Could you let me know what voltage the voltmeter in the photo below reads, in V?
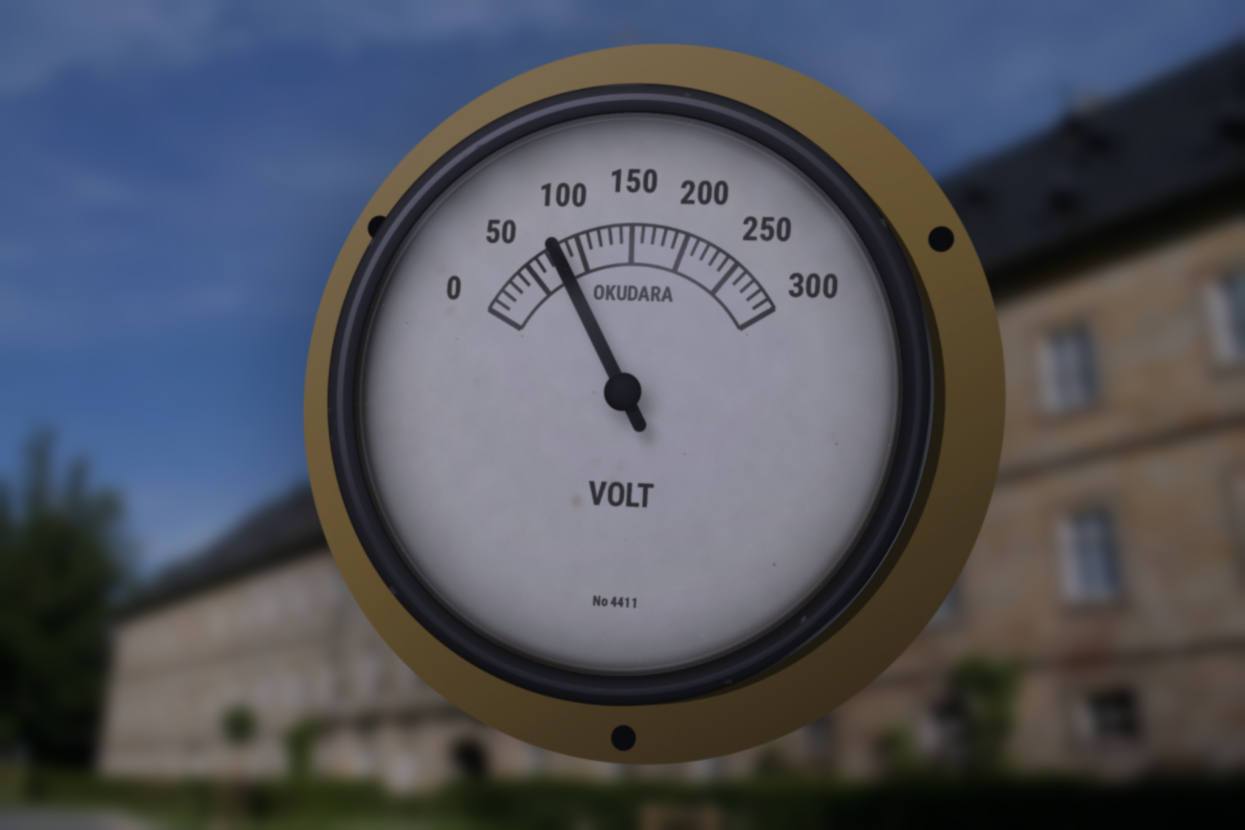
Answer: 80 V
